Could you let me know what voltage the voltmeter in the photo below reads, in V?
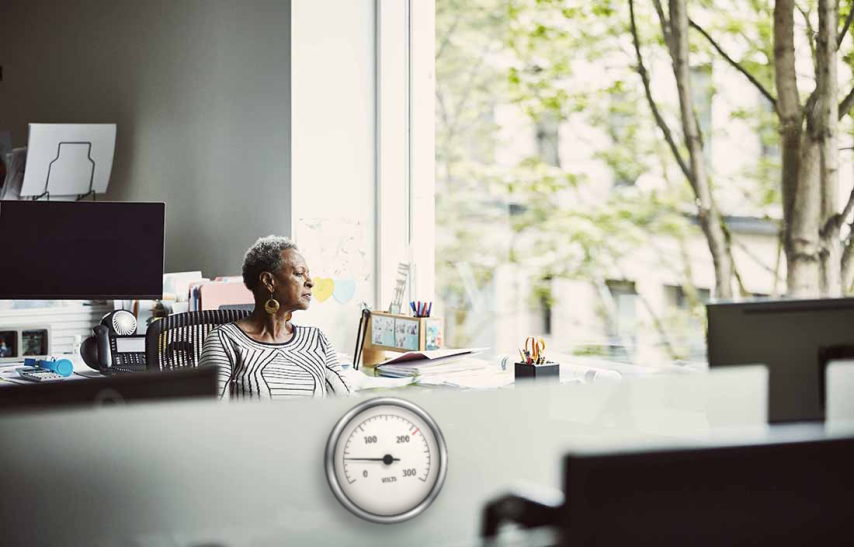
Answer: 40 V
